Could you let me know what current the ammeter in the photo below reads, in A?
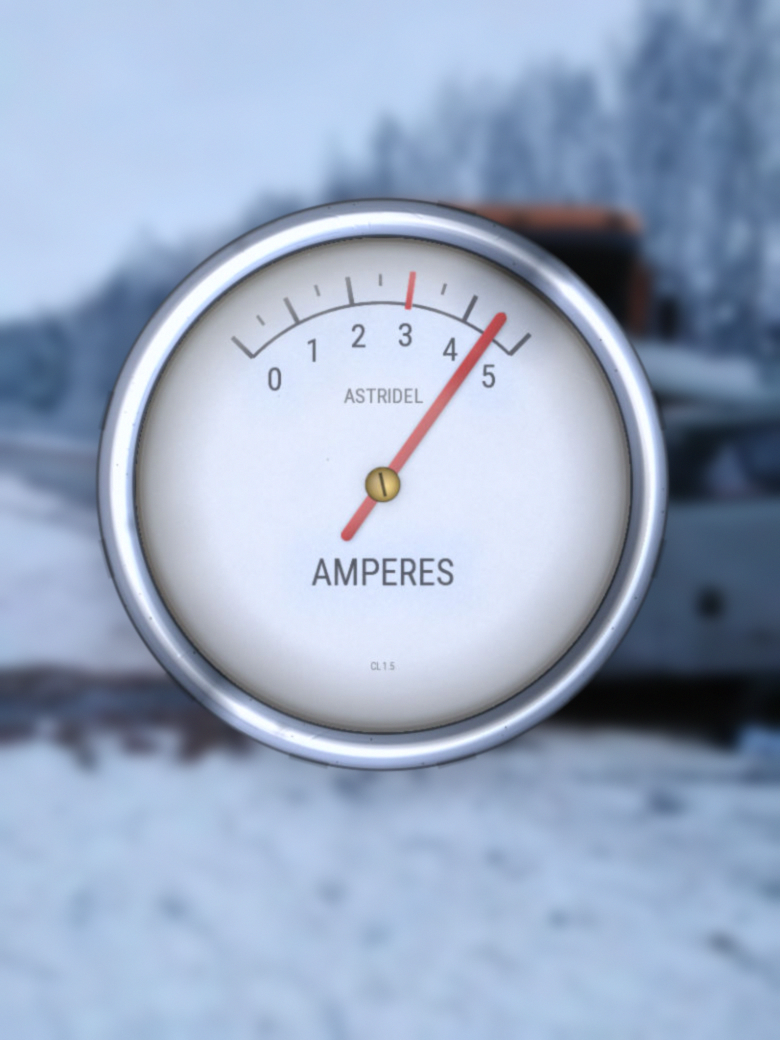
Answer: 4.5 A
